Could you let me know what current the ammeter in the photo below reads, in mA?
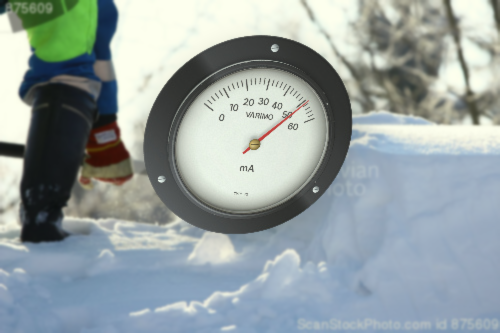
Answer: 50 mA
